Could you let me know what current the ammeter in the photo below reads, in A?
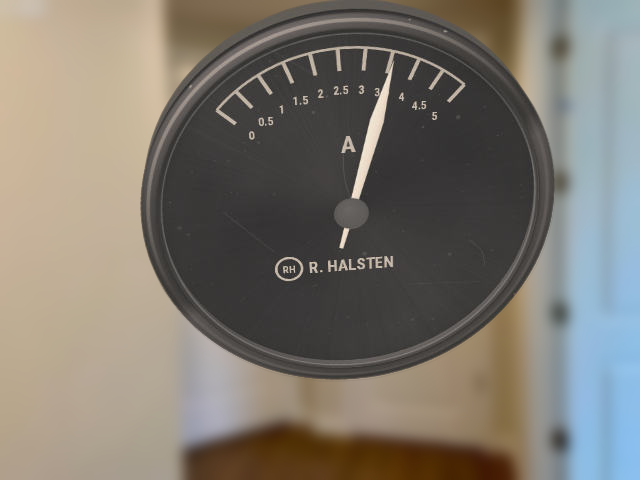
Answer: 3.5 A
